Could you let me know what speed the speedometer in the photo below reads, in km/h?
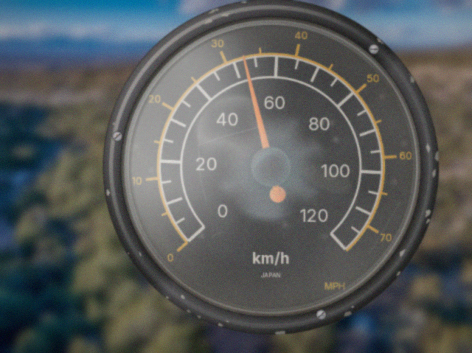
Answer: 52.5 km/h
